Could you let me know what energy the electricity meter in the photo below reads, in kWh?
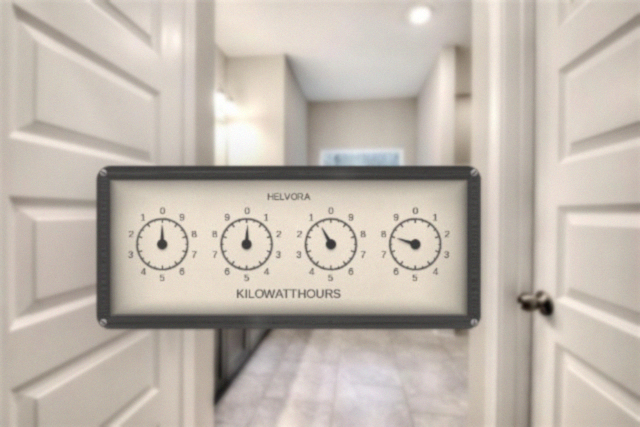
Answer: 8 kWh
